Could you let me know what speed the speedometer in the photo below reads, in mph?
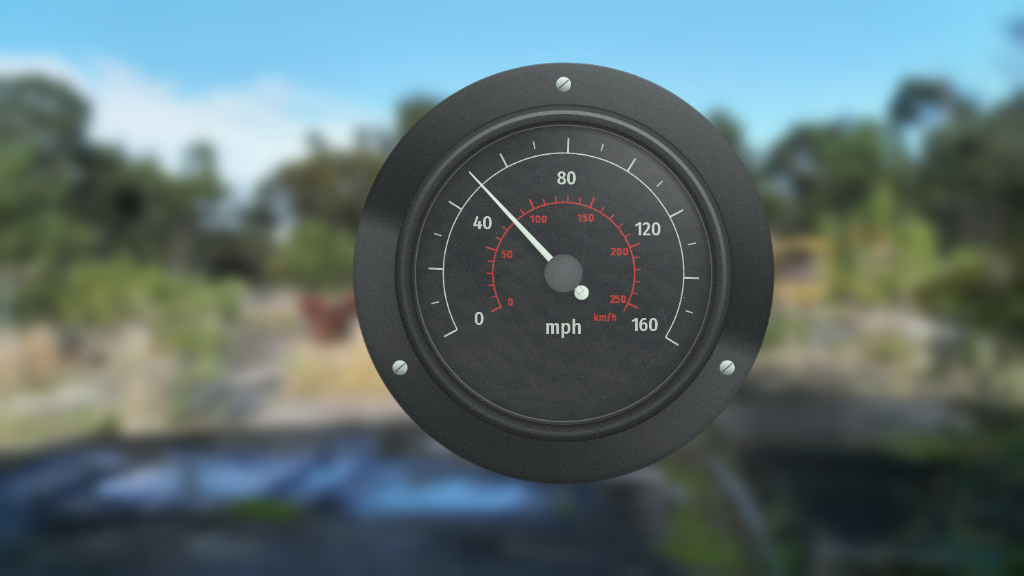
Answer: 50 mph
